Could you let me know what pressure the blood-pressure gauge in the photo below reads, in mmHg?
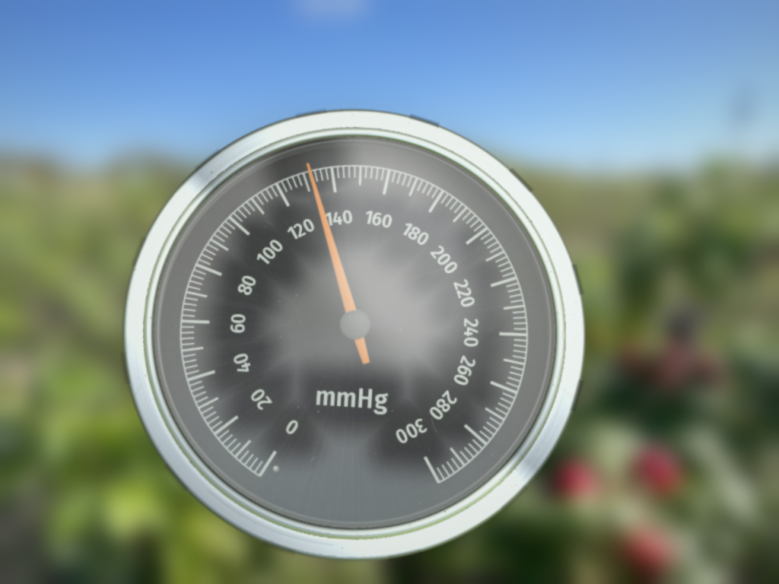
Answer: 132 mmHg
